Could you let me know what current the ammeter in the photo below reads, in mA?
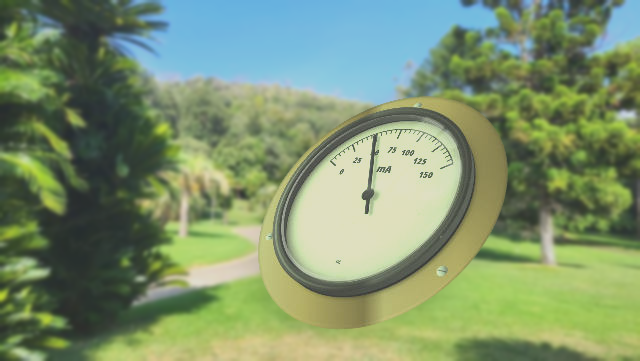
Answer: 50 mA
